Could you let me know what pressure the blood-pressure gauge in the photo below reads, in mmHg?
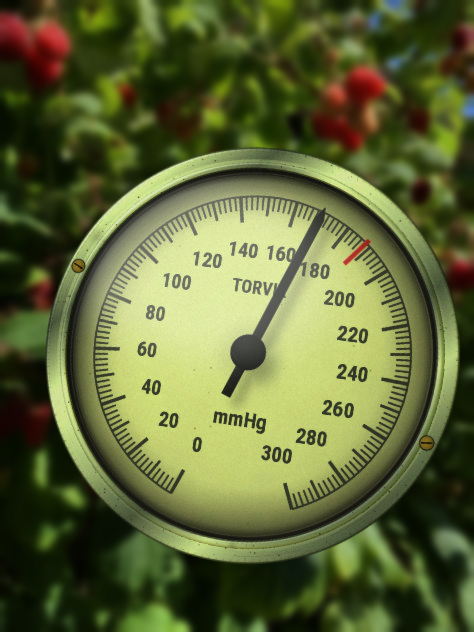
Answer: 170 mmHg
